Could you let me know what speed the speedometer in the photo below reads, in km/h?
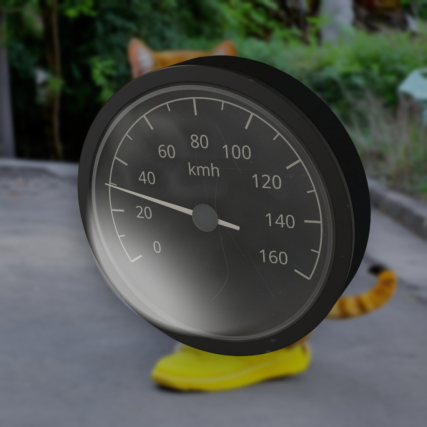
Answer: 30 km/h
